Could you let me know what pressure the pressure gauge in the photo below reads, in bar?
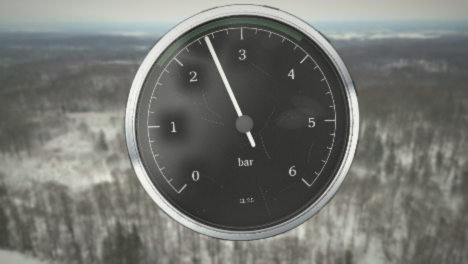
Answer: 2.5 bar
